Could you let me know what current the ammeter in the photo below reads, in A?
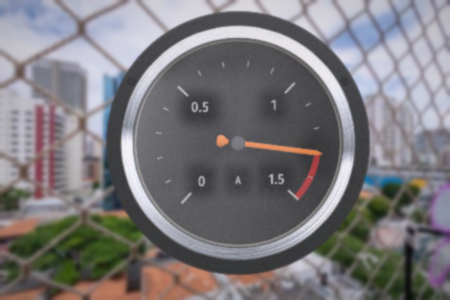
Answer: 1.3 A
